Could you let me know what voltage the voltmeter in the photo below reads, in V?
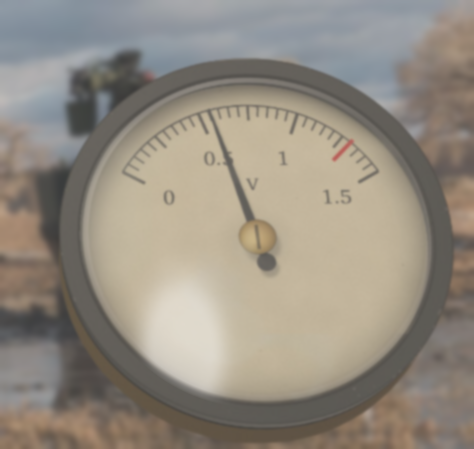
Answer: 0.55 V
